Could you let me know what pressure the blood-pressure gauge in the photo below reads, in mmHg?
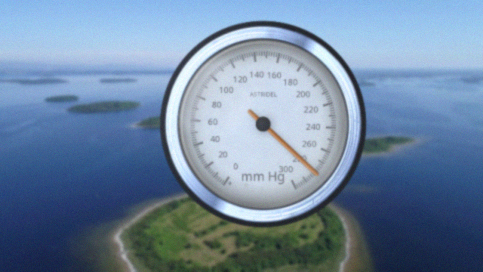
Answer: 280 mmHg
